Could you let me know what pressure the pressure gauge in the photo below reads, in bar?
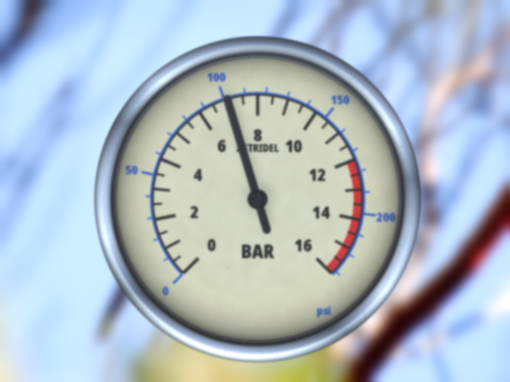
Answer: 7 bar
